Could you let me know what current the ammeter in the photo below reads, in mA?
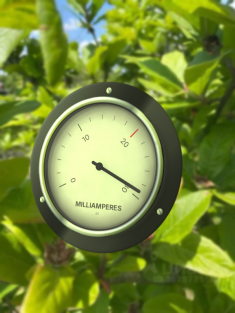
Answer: 29 mA
